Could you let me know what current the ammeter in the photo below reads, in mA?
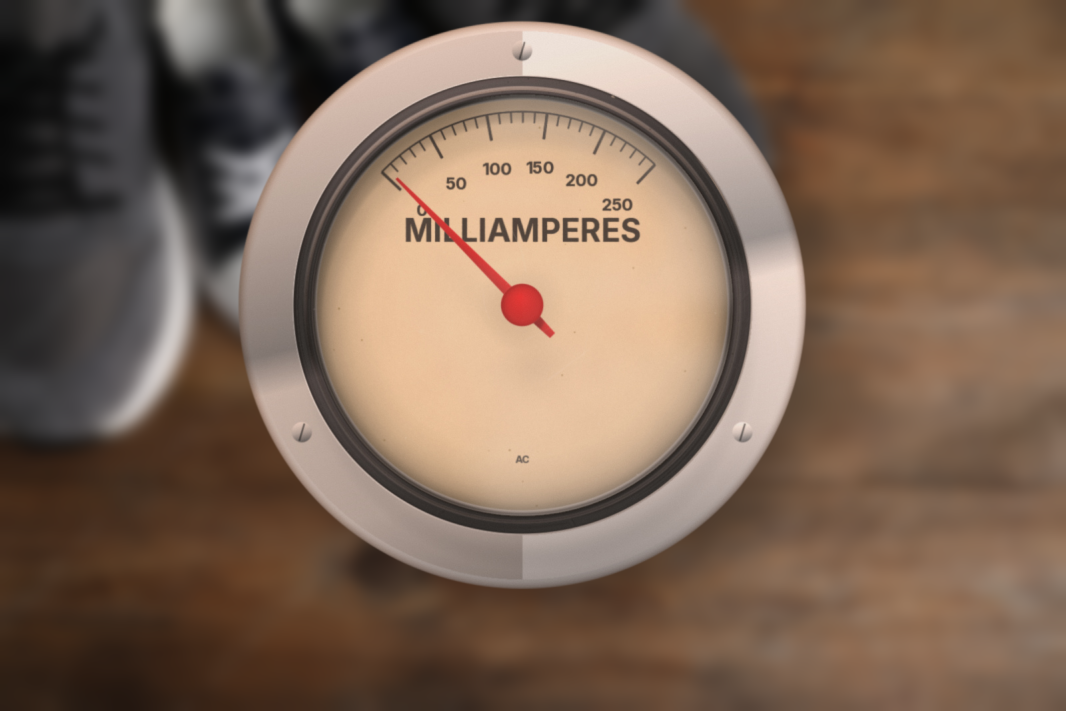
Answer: 5 mA
